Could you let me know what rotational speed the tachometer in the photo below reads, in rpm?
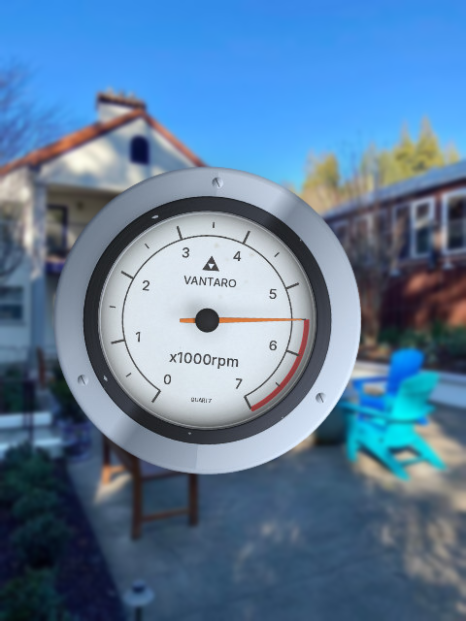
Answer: 5500 rpm
